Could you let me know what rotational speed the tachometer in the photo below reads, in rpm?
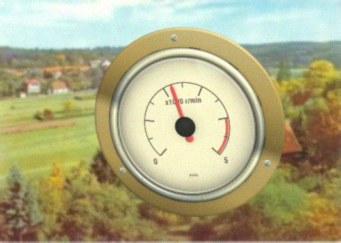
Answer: 2250 rpm
